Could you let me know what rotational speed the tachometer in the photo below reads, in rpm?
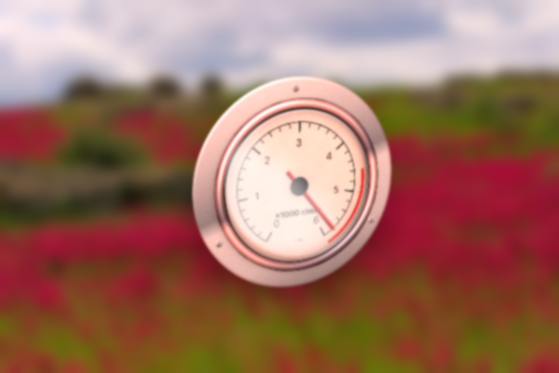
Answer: 5800 rpm
